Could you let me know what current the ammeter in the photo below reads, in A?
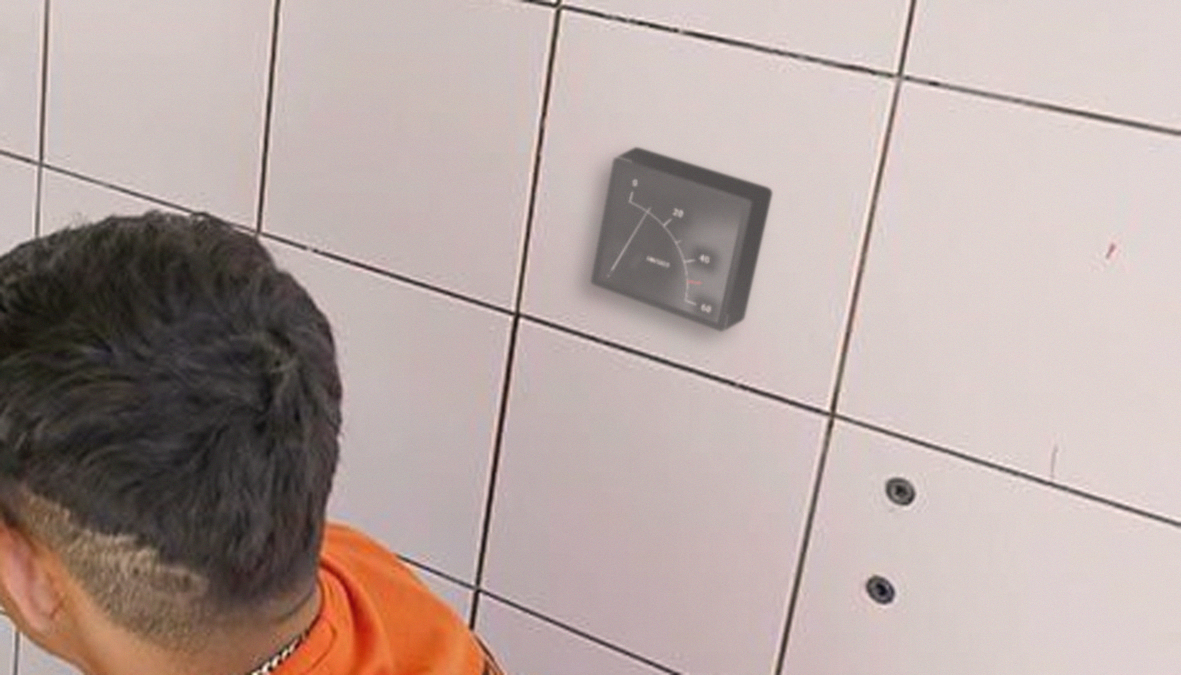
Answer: 10 A
